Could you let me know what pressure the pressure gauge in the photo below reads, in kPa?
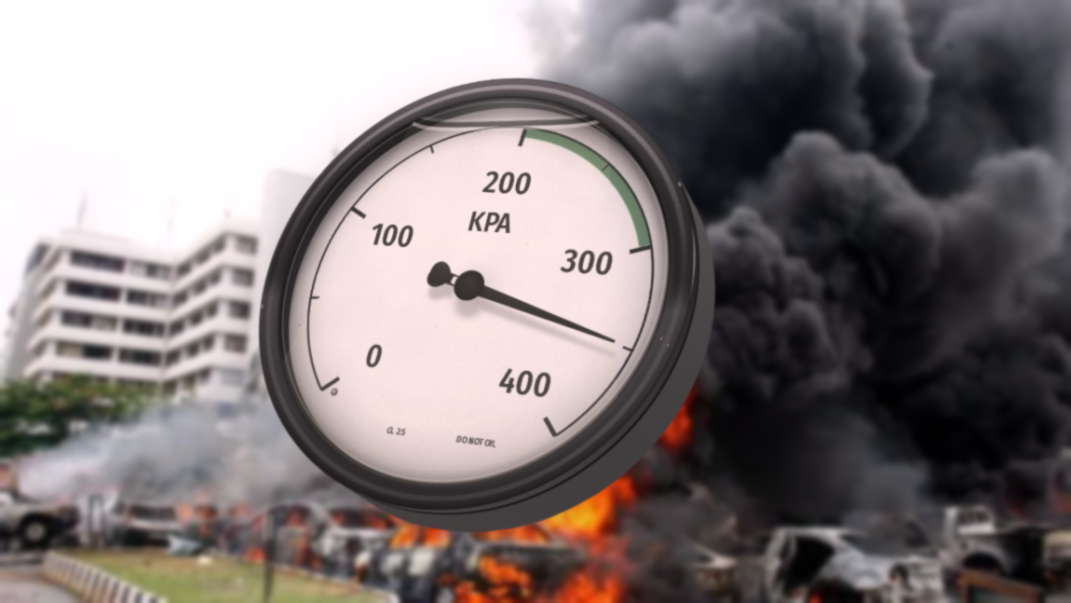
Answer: 350 kPa
